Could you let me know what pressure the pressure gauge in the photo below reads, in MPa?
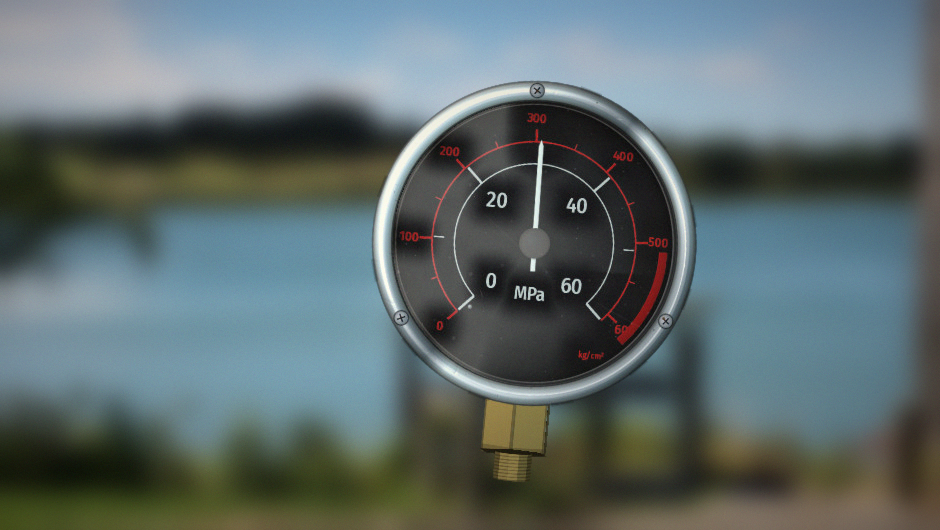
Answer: 30 MPa
